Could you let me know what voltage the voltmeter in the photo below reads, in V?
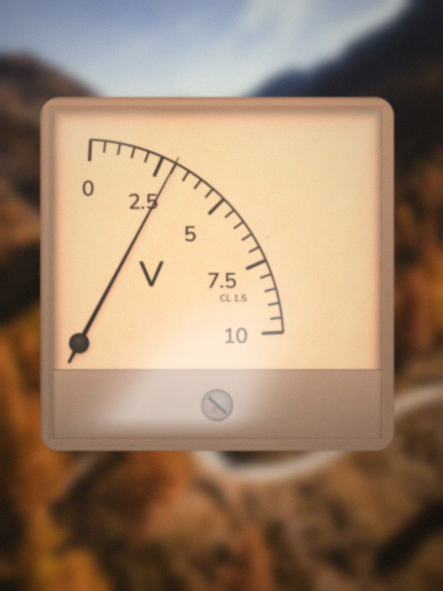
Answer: 3 V
